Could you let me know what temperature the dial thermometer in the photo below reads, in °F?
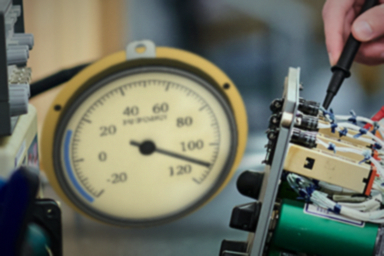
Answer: 110 °F
